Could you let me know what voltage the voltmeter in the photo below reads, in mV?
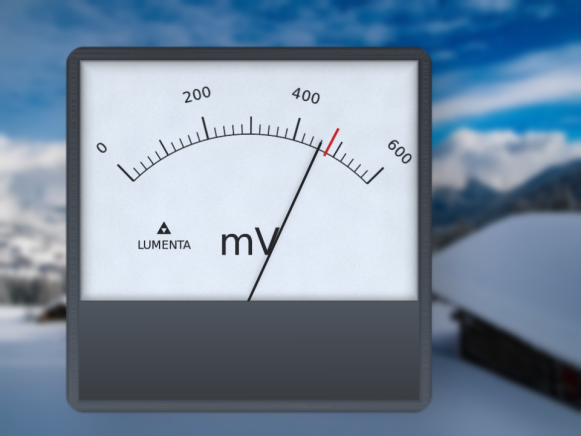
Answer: 460 mV
